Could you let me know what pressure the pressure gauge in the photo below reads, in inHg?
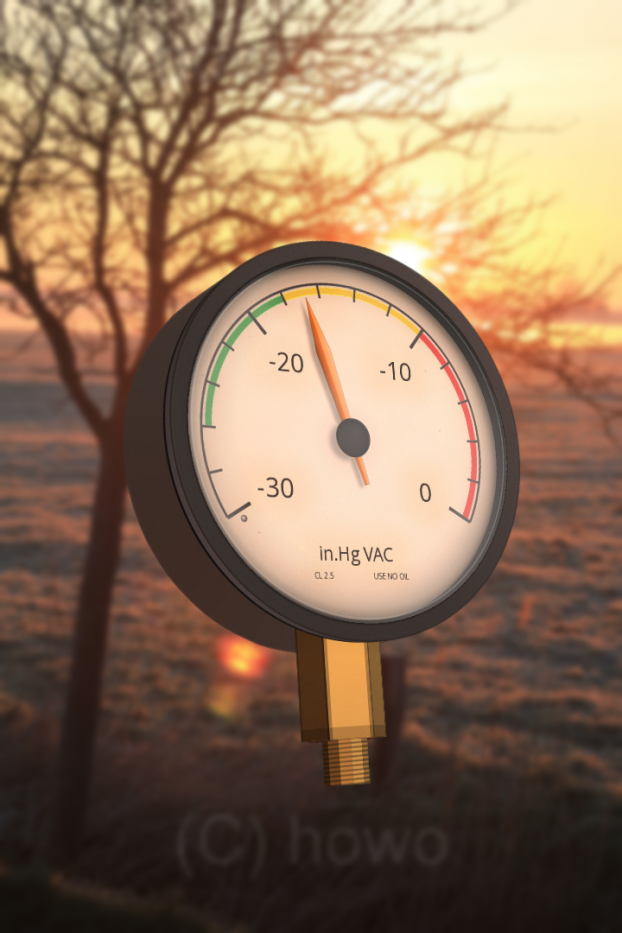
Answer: -17 inHg
